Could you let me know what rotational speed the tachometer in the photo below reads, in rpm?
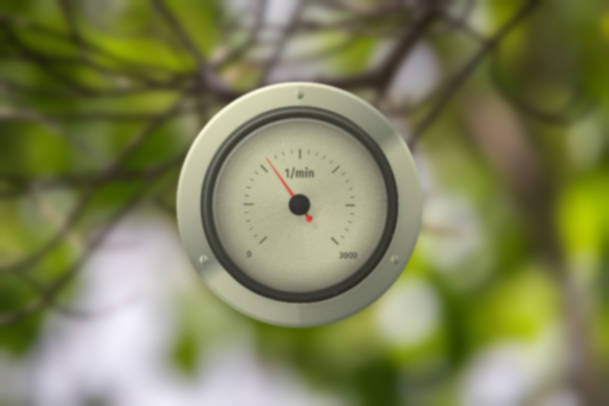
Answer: 1100 rpm
